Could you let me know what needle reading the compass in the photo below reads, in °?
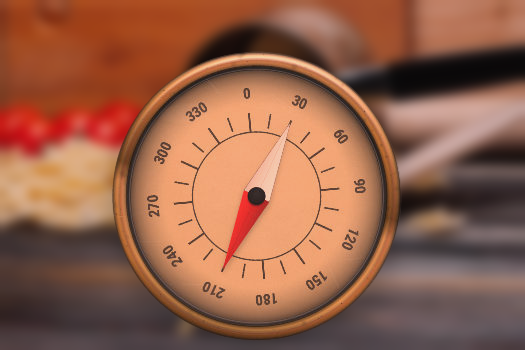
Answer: 210 °
